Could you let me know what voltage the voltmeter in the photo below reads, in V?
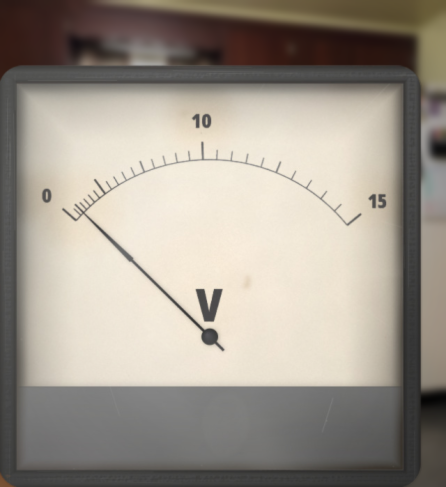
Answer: 2.5 V
